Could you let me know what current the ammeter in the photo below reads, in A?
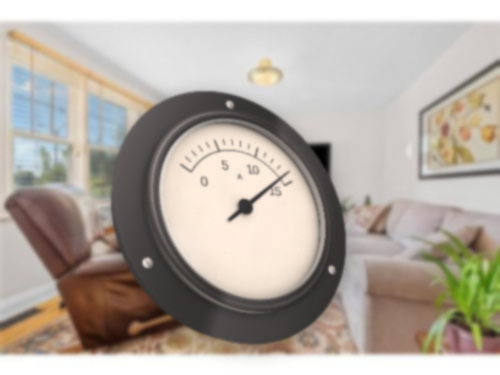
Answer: 14 A
